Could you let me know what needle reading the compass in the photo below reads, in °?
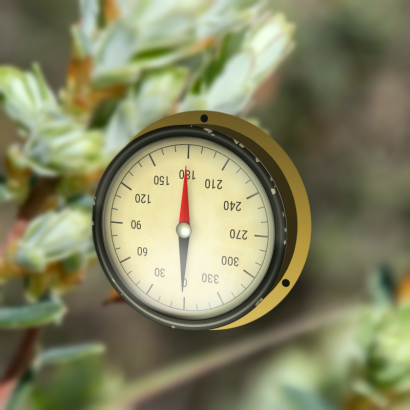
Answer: 180 °
